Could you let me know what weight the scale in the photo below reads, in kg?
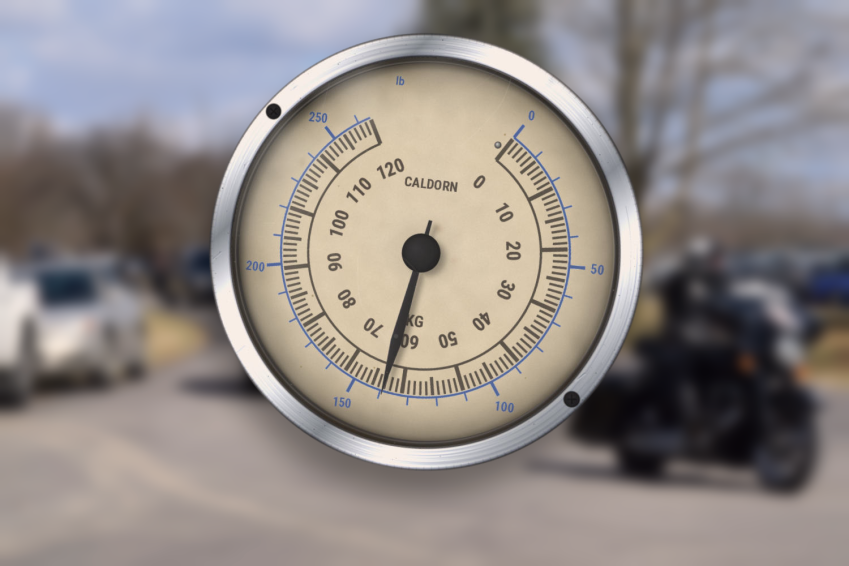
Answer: 63 kg
